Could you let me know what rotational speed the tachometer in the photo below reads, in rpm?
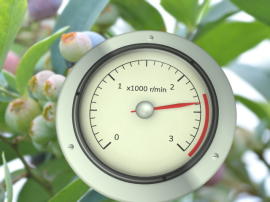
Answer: 2400 rpm
